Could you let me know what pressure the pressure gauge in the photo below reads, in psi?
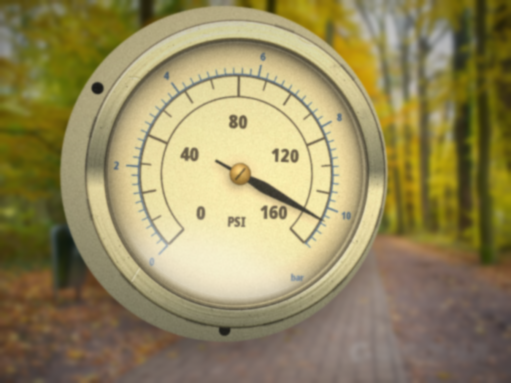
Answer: 150 psi
